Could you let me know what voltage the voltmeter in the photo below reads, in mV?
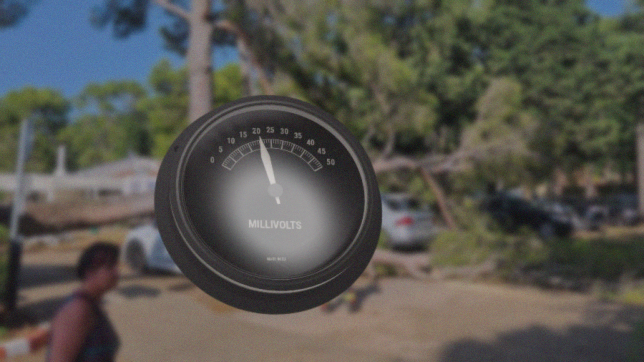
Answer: 20 mV
